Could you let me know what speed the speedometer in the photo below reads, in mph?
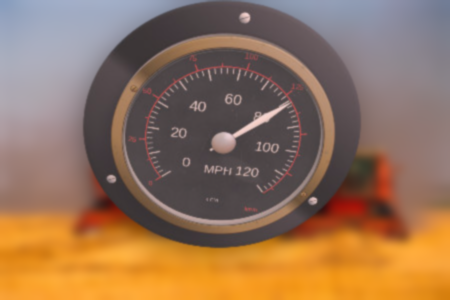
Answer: 80 mph
